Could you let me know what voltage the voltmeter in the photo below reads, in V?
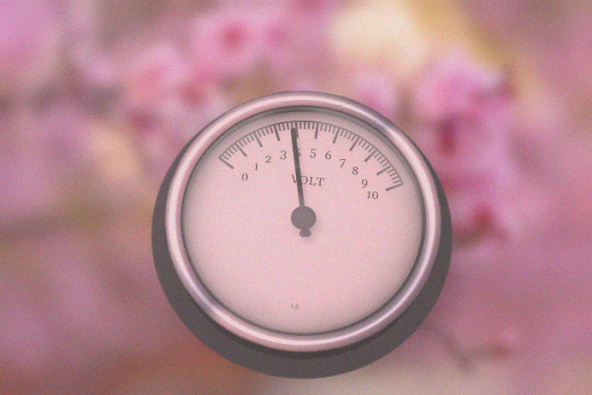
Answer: 3.8 V
